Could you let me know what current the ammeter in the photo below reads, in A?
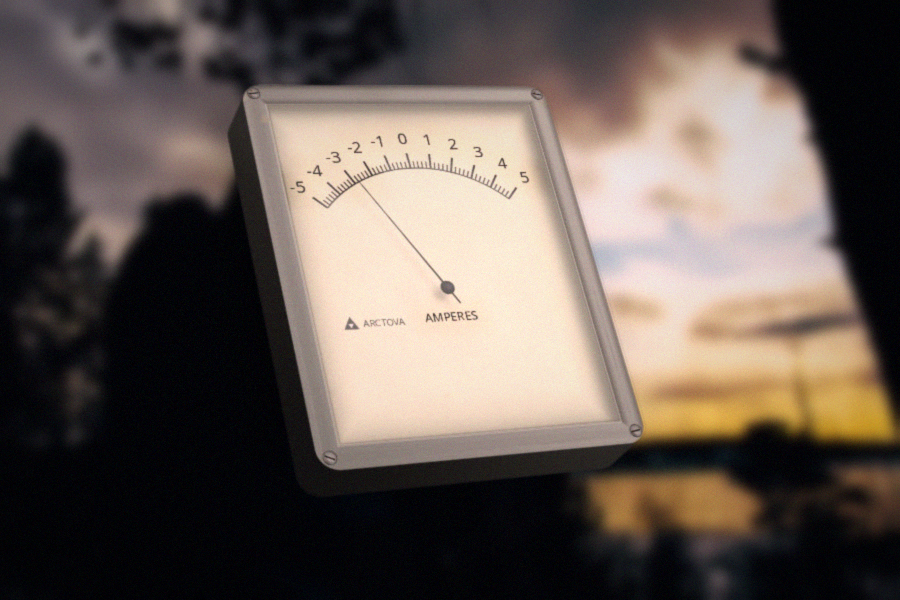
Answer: -3 A
